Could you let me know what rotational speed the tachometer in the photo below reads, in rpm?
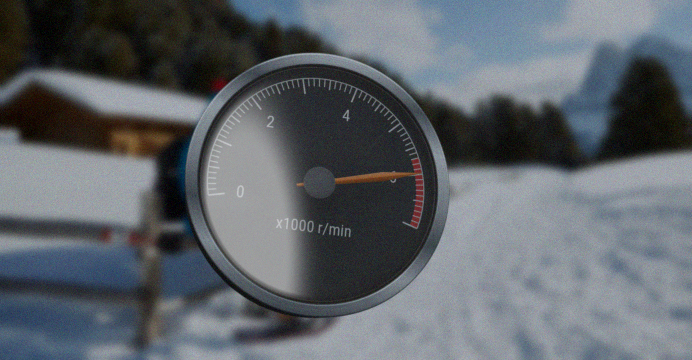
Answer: 6000 rpm
